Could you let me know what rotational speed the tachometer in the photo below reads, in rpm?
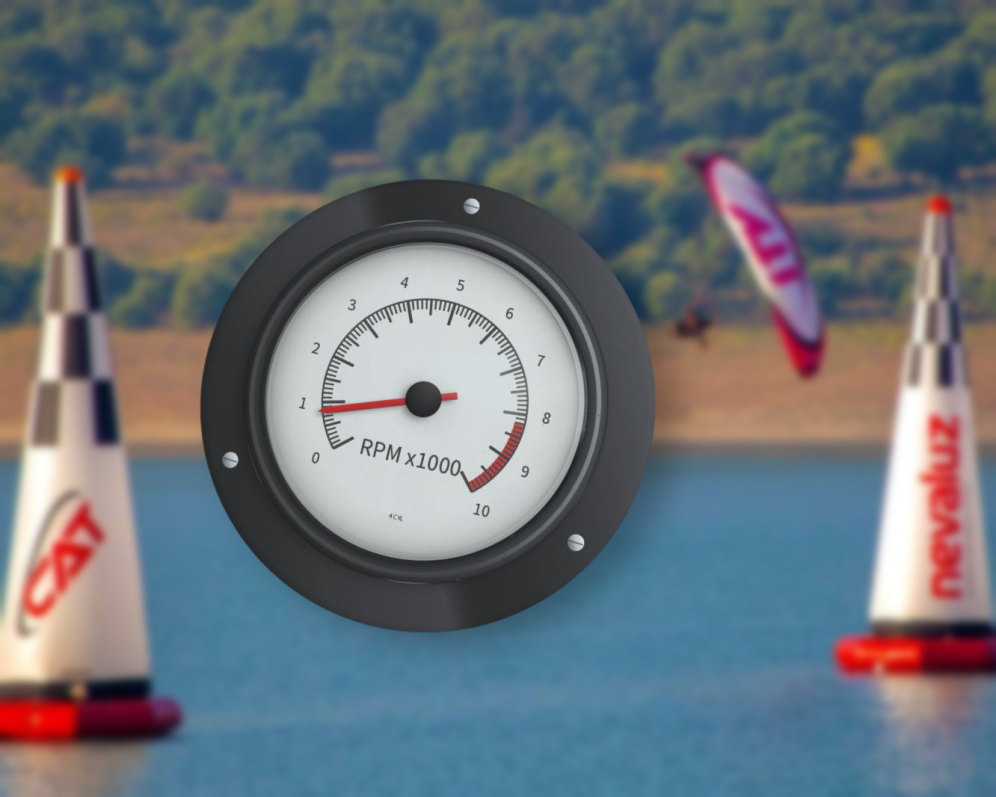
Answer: 800 rpm
